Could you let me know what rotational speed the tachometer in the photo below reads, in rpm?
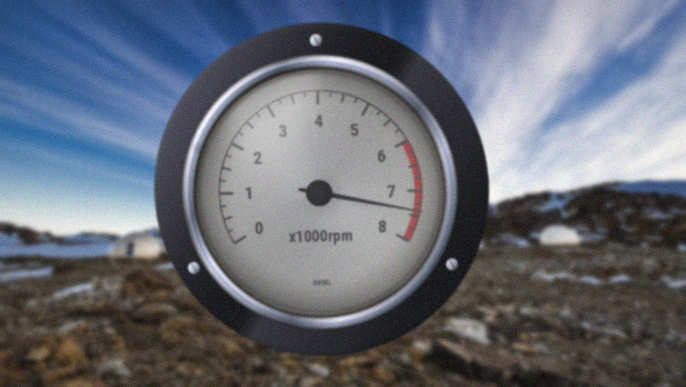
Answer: 7375 rpm
